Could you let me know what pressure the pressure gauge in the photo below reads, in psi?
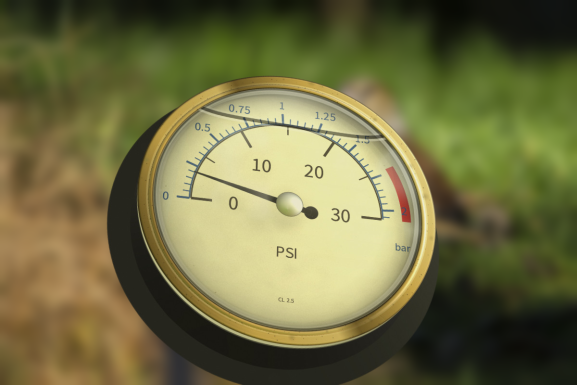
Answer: 2.5 psi
